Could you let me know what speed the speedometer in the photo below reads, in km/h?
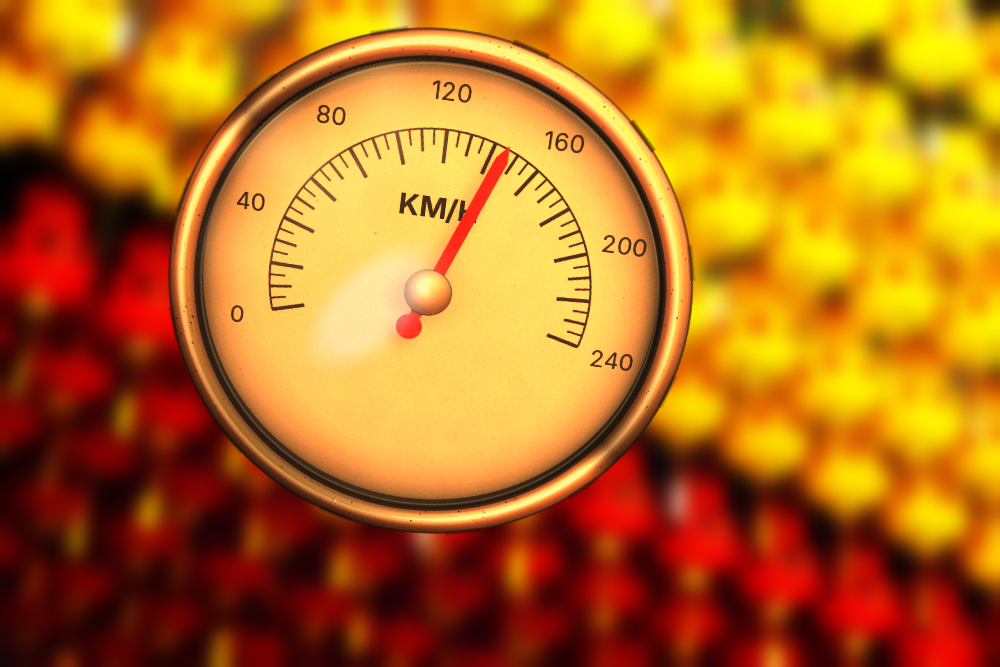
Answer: 145 km/h
